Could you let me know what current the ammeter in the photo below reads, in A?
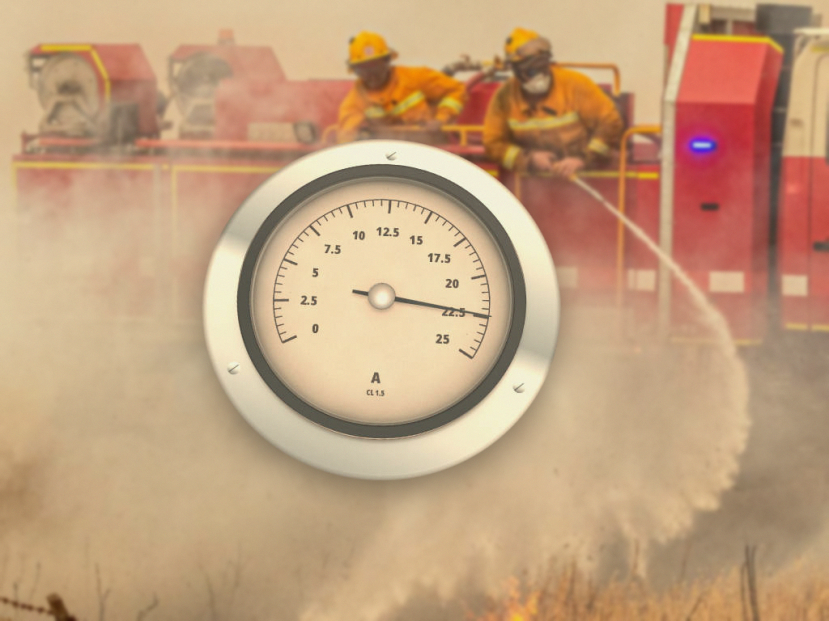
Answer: 22.5 A
